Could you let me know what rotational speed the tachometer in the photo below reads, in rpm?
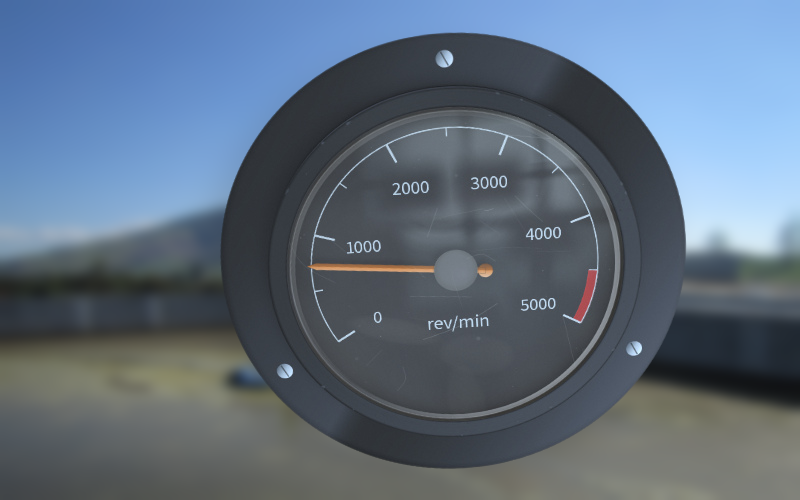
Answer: 750 rpm
